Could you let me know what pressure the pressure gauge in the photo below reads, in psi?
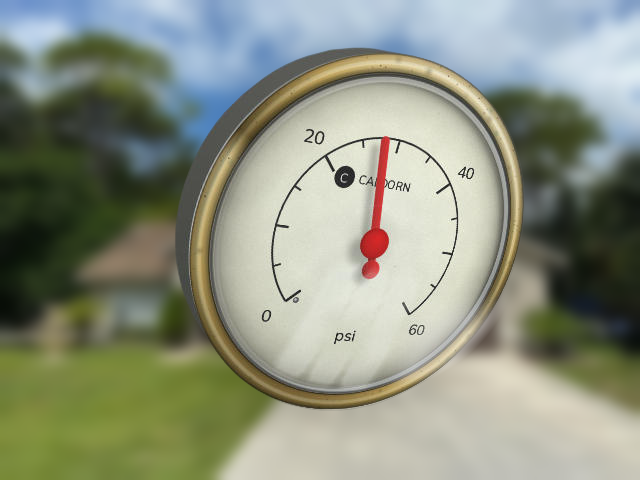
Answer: 27.5 psi
